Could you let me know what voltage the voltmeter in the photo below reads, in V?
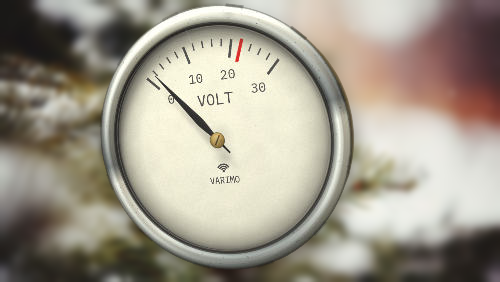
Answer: 2 V
